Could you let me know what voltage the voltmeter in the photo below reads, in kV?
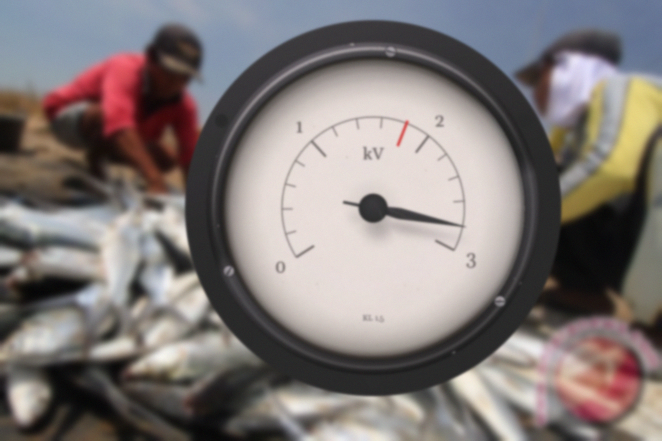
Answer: 2.8 kV
